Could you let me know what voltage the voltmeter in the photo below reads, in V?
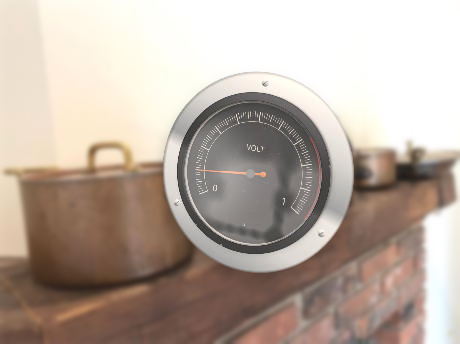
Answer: 0.1 V
